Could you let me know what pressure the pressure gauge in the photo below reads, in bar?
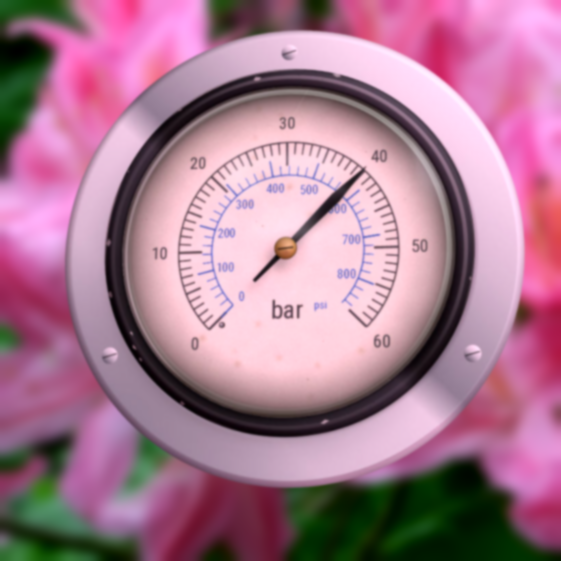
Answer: 40 bar
